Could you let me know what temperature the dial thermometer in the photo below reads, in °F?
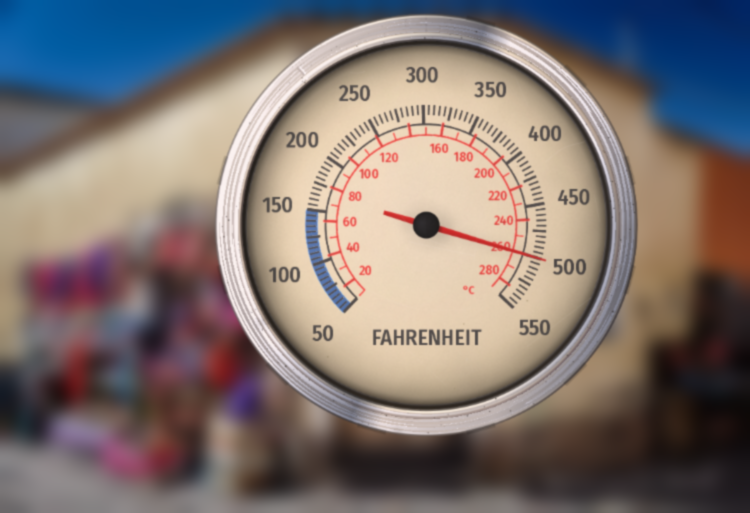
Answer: 500 °F
